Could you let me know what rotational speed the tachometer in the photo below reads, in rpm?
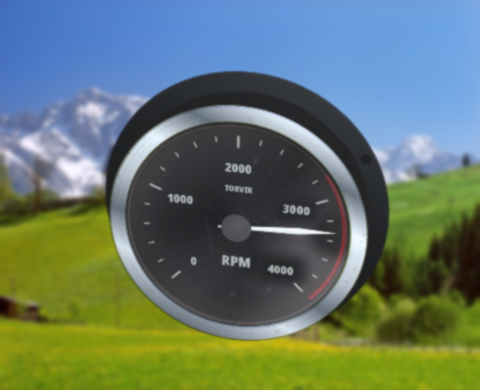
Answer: 3300 rpm
